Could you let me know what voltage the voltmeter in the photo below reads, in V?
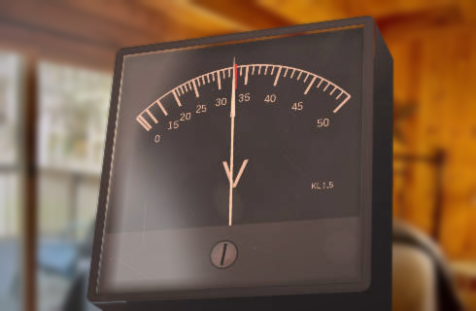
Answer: 33 V
